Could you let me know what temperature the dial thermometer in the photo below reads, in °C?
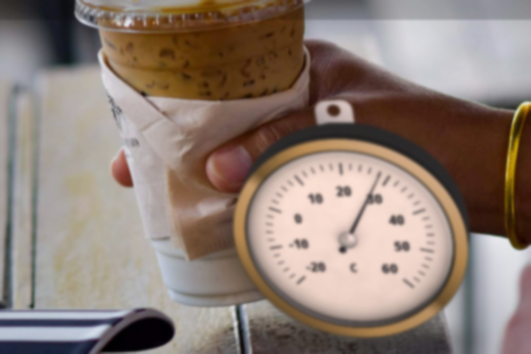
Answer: 28 °C
